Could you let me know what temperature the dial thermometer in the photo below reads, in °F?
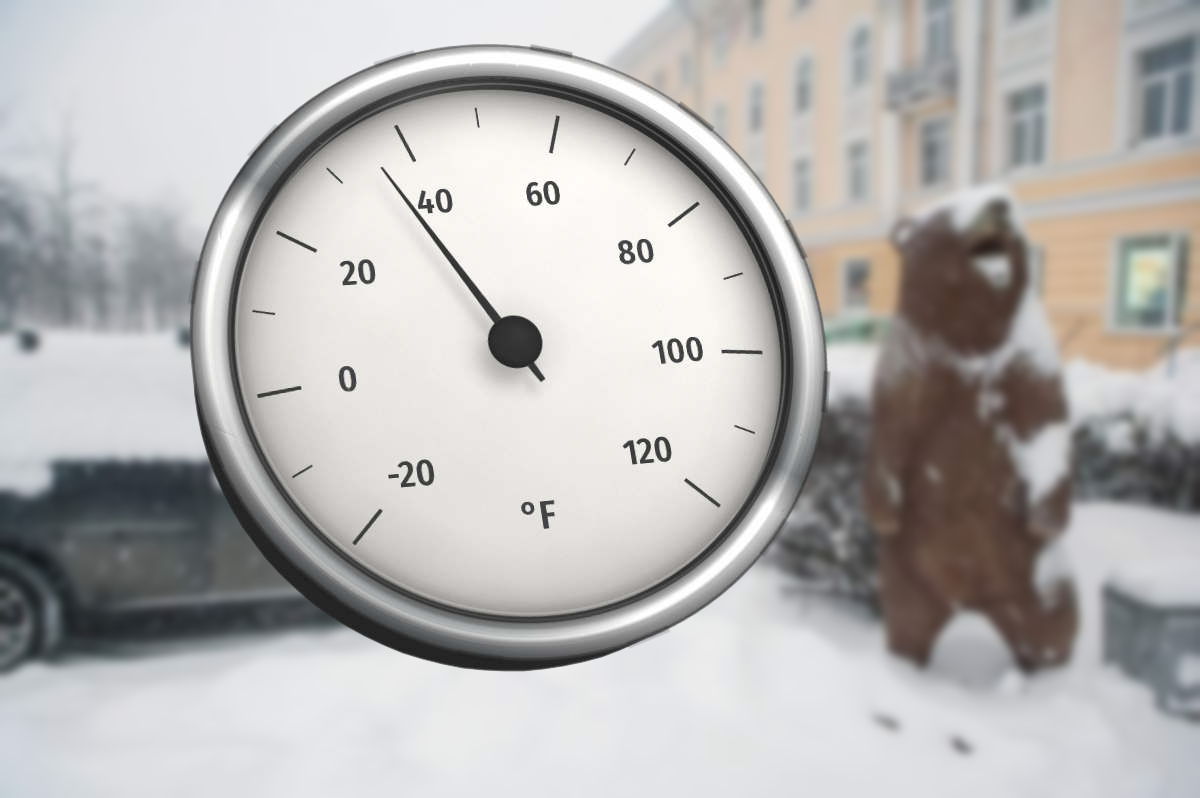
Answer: 35 °F
